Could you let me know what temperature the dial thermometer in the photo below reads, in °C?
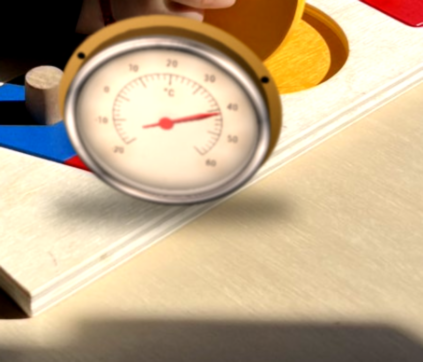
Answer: 40 °C
